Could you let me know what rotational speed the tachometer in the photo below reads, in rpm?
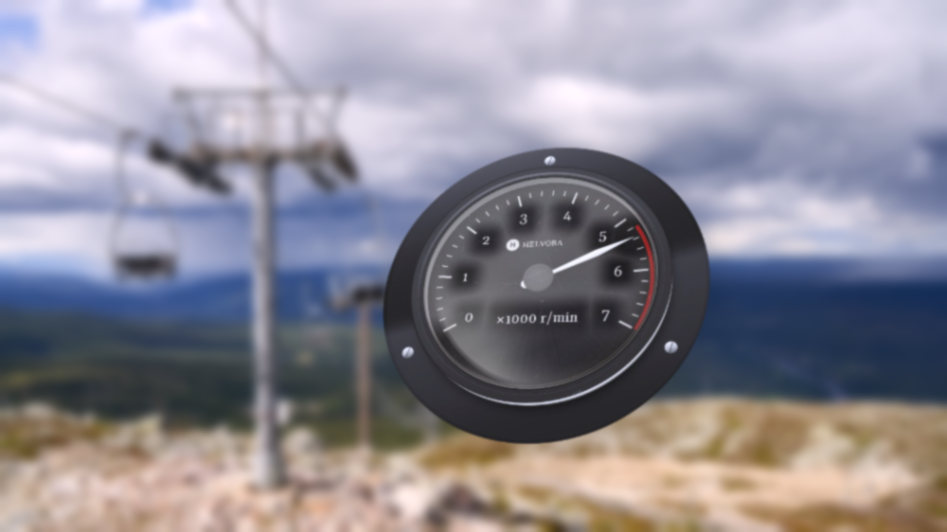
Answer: 5400 rpm
